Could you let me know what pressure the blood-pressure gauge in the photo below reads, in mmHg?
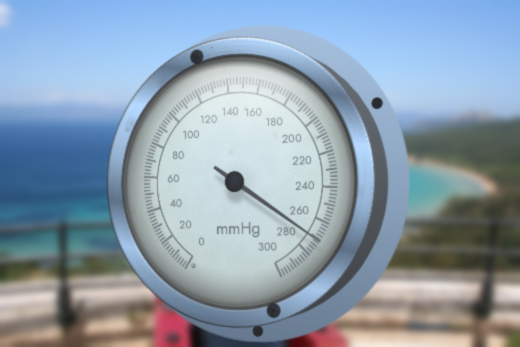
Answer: 270 mmHg
